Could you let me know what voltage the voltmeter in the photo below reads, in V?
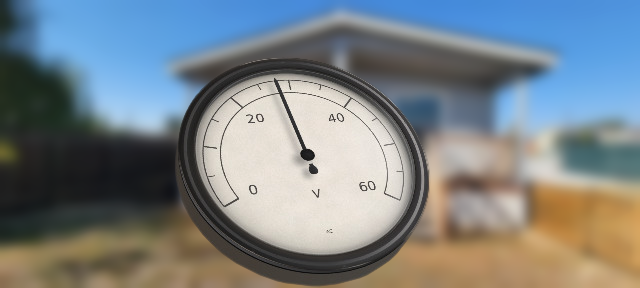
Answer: 27.5 V
